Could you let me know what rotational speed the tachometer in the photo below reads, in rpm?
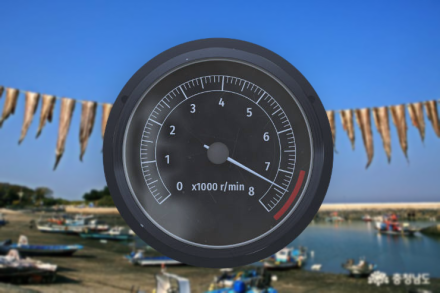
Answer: 7400 rpm
